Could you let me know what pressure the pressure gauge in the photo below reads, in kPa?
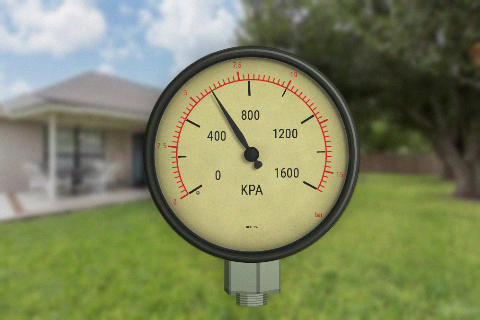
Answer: 600 kPa
